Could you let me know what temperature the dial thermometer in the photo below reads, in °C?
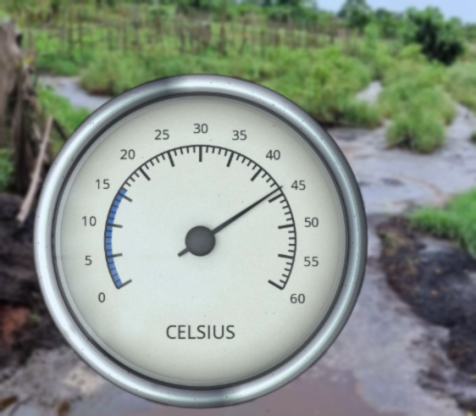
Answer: 44 °C
